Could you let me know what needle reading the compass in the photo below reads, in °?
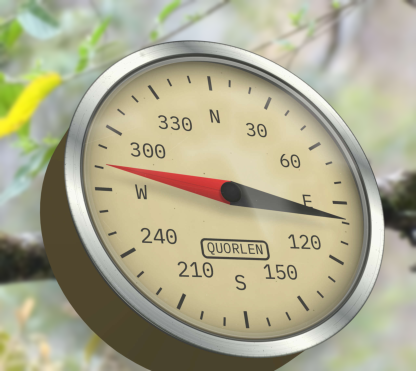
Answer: 280 °
